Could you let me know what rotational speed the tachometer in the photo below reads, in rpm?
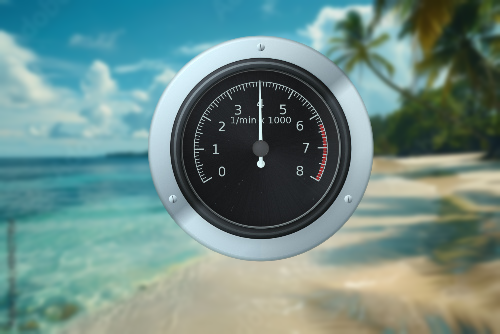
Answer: 4000 rpm
